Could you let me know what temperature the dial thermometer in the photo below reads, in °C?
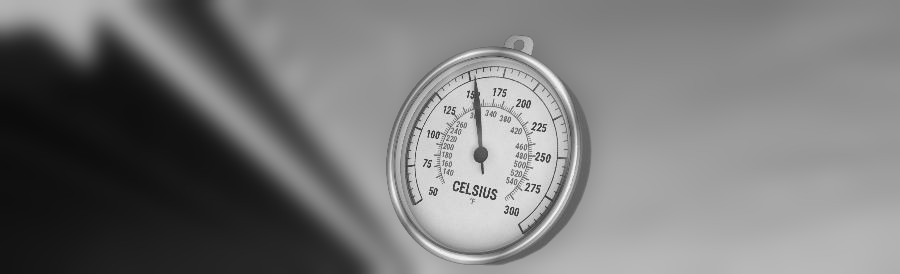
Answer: 155 °C
